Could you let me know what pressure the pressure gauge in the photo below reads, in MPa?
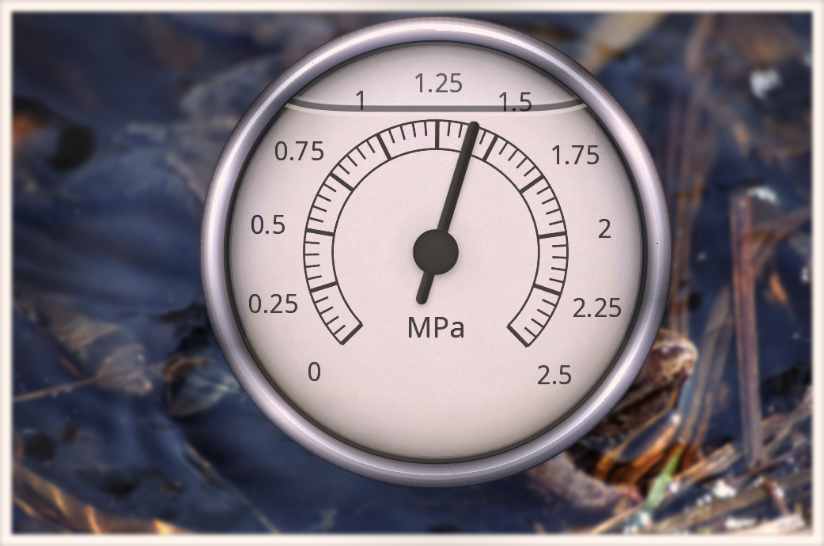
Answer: 1.4 MPa
